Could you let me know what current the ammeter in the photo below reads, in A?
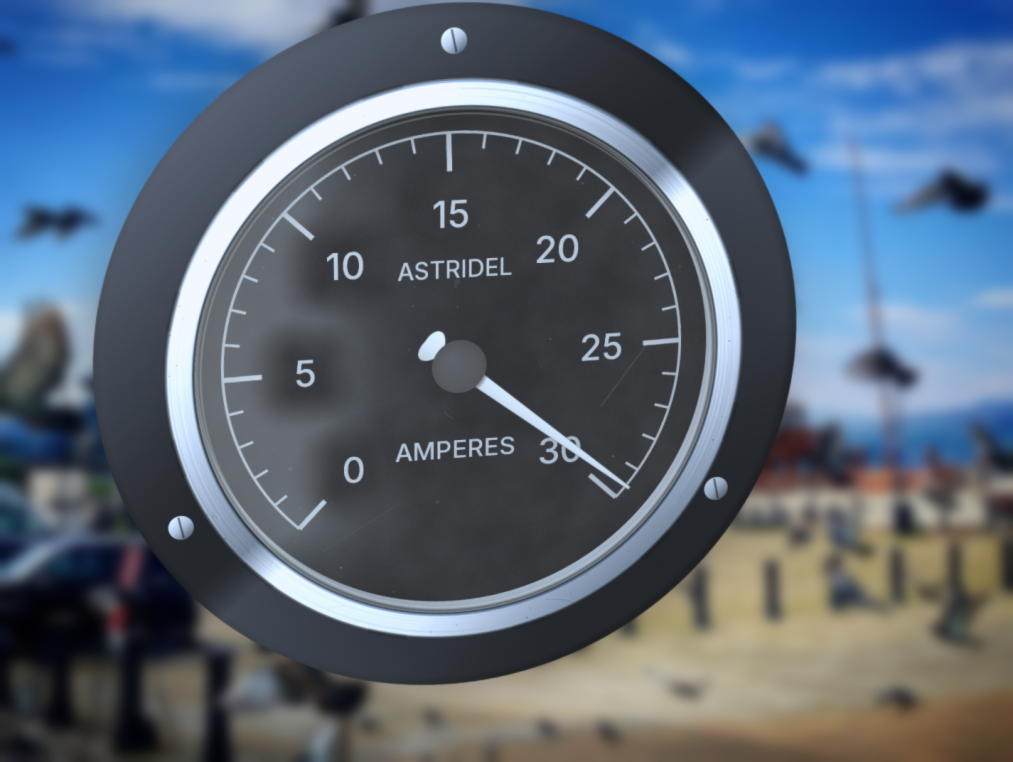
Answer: 29.5 A
